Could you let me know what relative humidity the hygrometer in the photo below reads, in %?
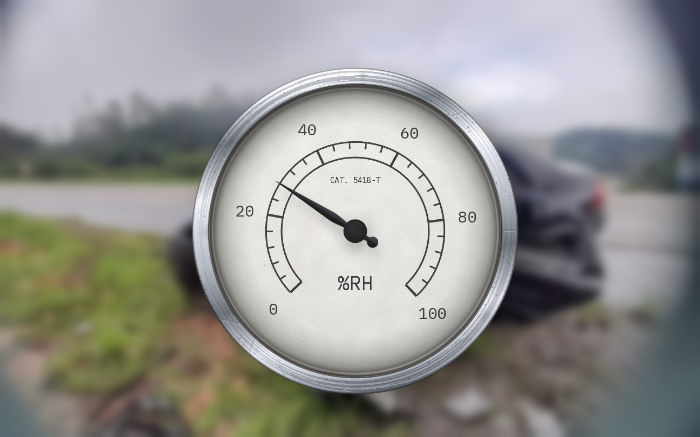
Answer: 28 %
